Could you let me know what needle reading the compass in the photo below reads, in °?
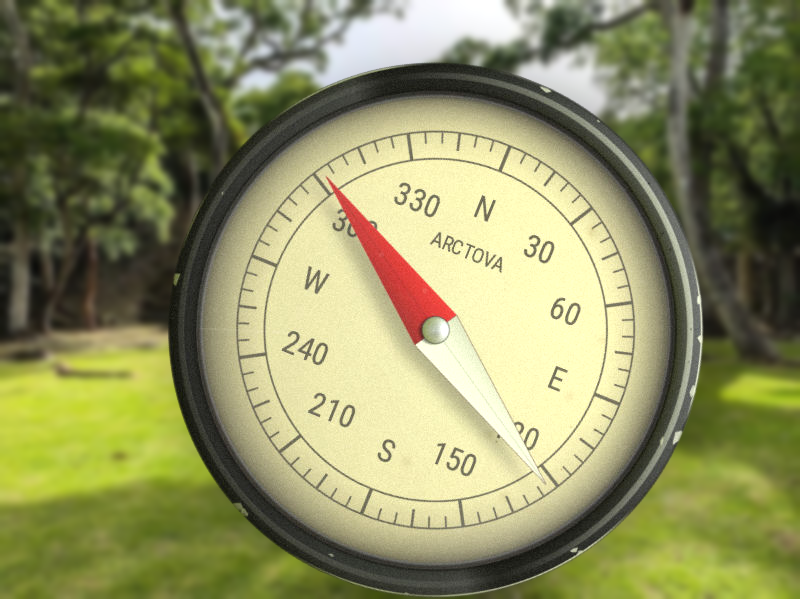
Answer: 302.5 °
